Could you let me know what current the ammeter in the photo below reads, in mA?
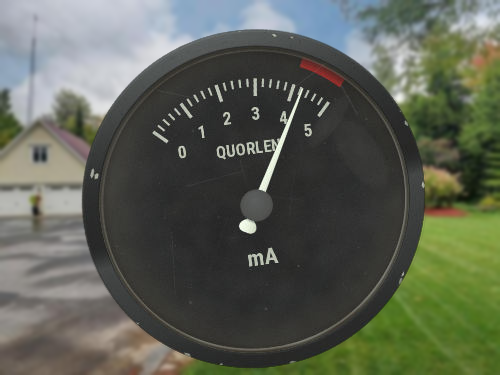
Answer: 4.2 mA
